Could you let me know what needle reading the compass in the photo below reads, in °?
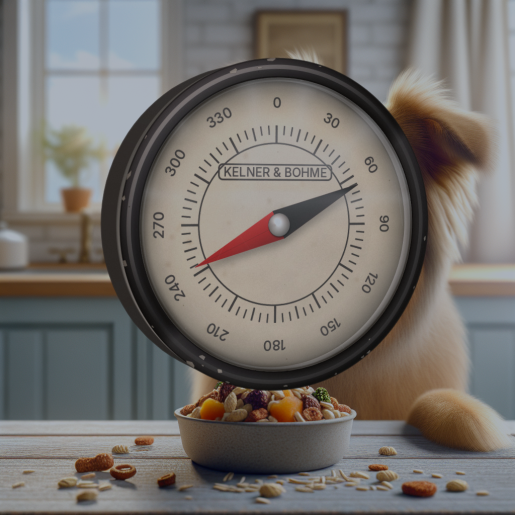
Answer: 245 °
